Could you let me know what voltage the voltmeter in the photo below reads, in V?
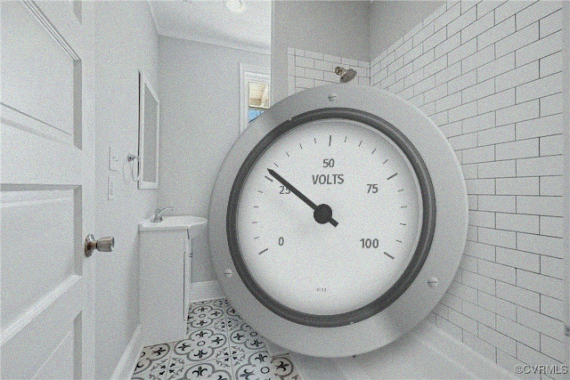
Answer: 27.5 V
